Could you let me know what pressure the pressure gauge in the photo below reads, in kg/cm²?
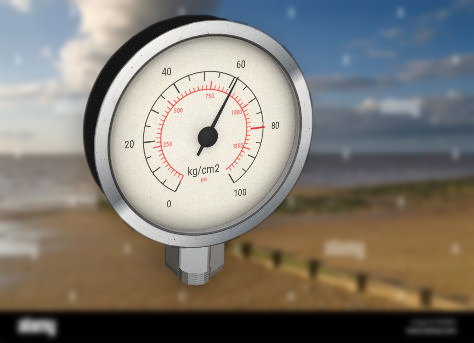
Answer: 60 kg/cm²
